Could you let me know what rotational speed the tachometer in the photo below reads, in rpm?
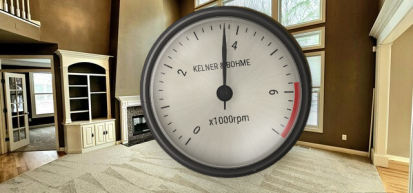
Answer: 3700 rpm
